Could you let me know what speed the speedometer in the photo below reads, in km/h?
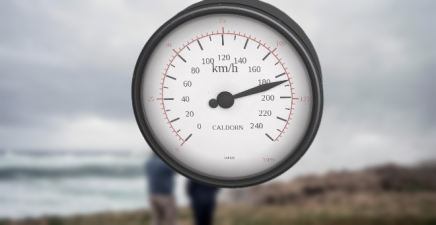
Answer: 185 km/h
